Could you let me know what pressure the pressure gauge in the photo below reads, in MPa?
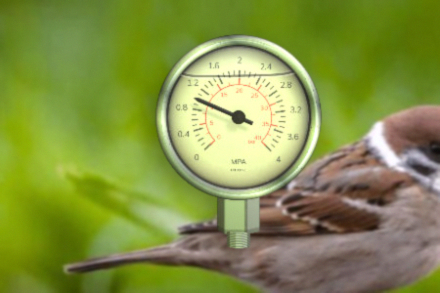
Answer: 1 MPa
